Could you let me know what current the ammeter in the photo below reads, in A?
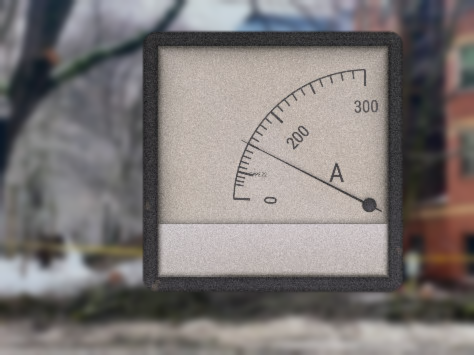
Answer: 150 A
